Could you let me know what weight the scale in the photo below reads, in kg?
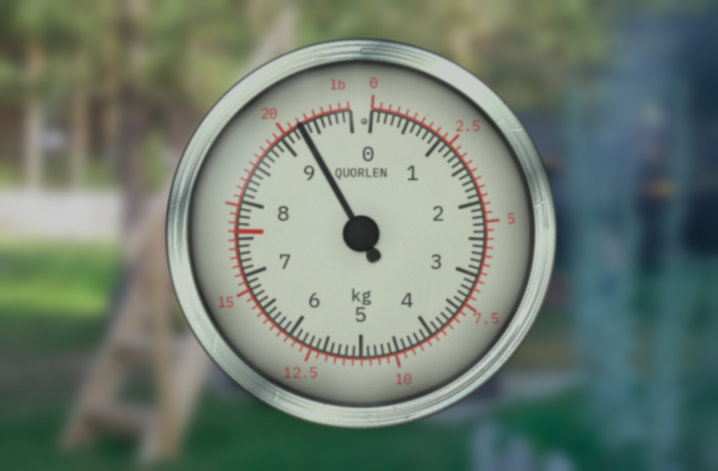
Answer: 9.3 kg
